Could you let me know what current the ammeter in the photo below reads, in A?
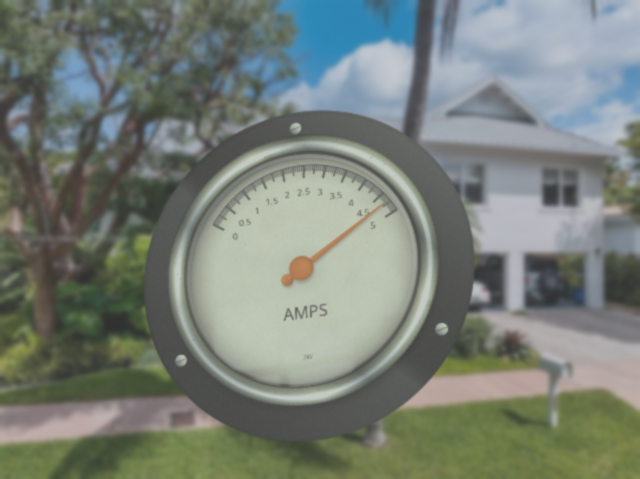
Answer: 4.75 A
